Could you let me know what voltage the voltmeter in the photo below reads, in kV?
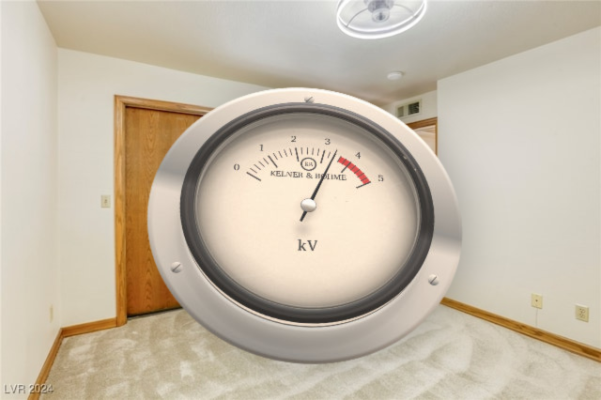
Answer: 3.4 kV
